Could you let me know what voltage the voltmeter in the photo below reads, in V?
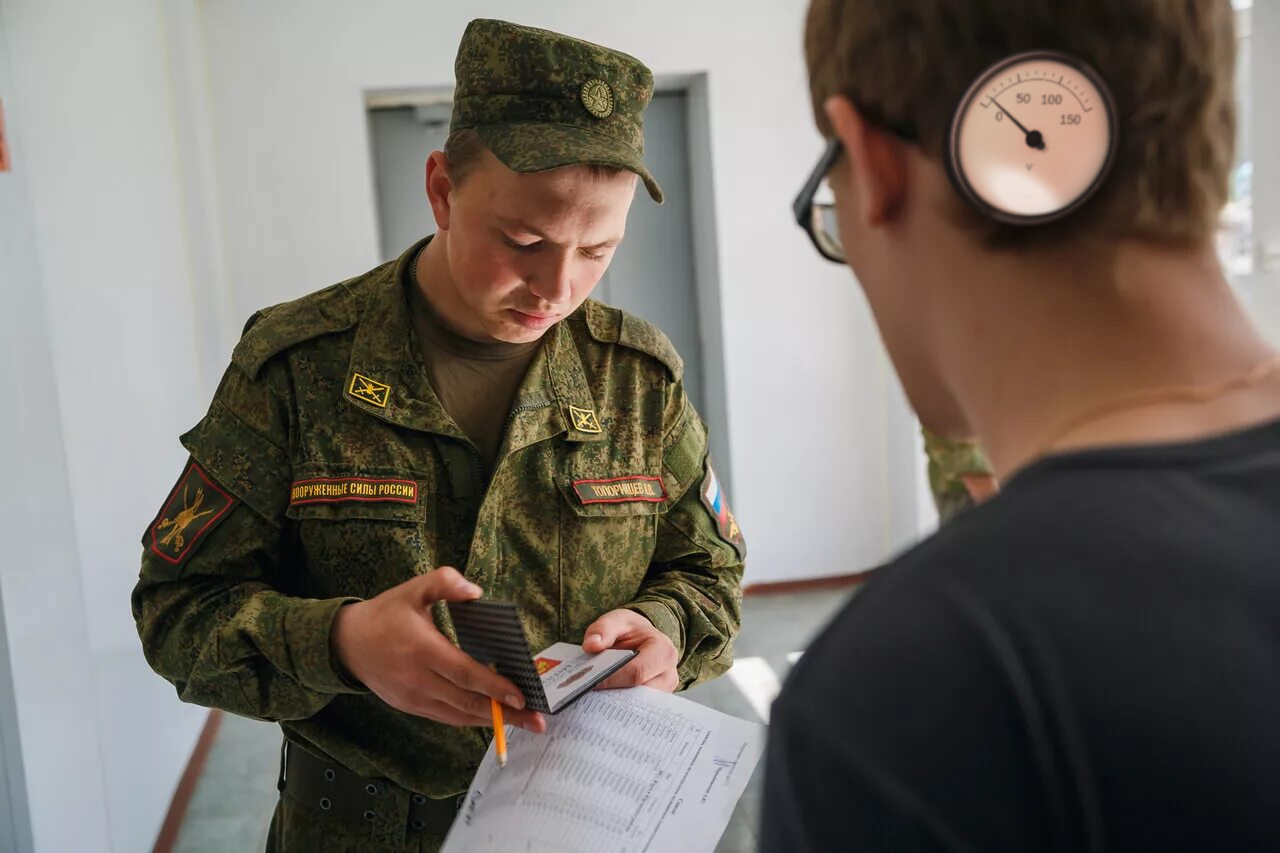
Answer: 10 V
